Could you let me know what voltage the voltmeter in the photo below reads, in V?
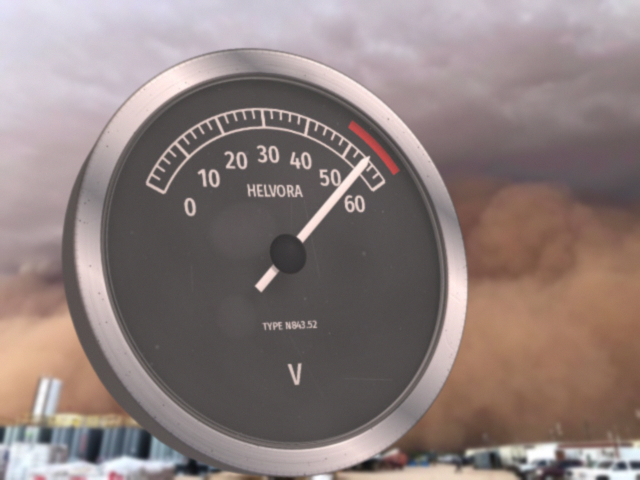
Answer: 54 V
